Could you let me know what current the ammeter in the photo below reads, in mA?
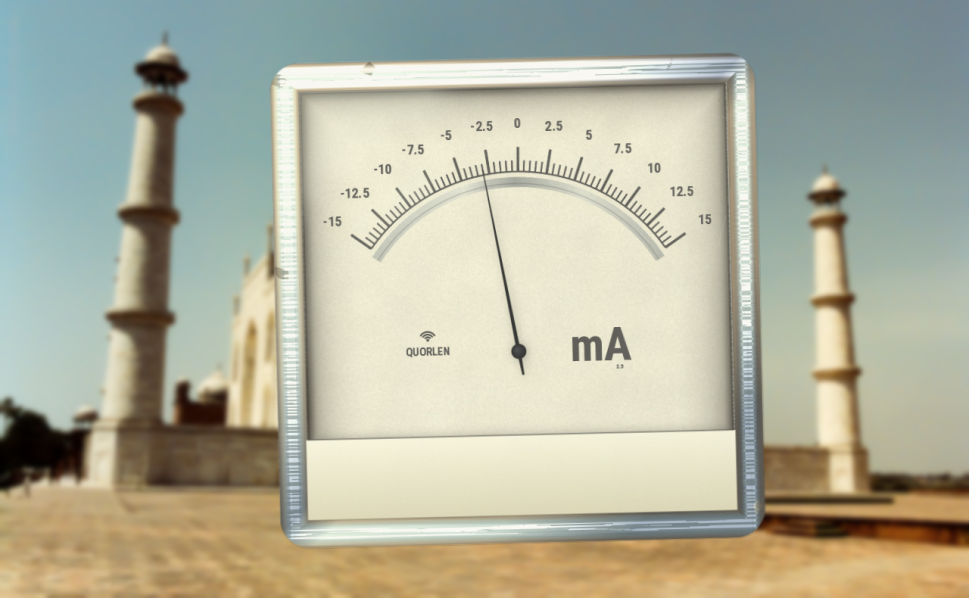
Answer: -3 mA
